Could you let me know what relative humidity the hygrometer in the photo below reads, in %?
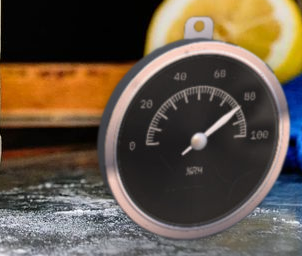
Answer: 80 %
